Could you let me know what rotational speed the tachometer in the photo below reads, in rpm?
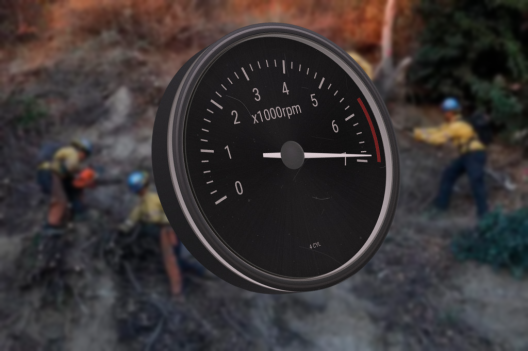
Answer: 6900 rpm
